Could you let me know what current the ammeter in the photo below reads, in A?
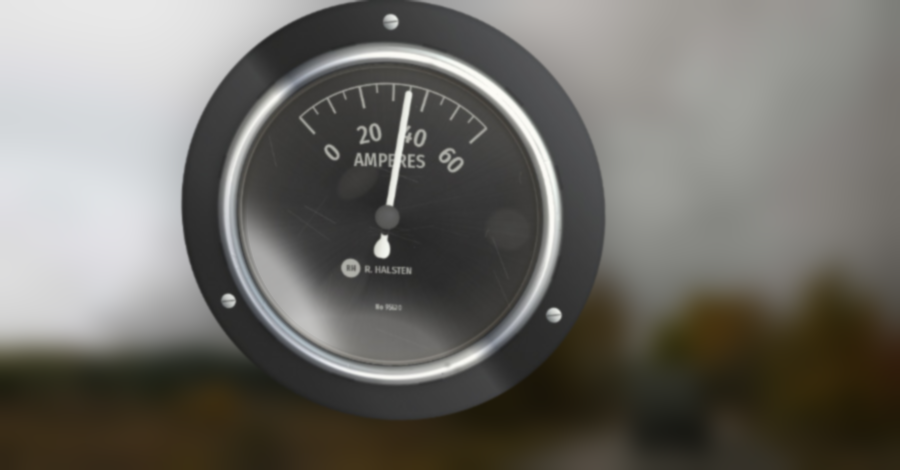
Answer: 35 A
